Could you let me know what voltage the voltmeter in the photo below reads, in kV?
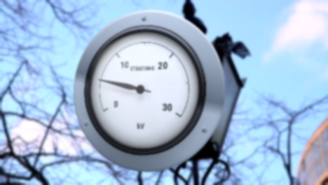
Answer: 5 kV
